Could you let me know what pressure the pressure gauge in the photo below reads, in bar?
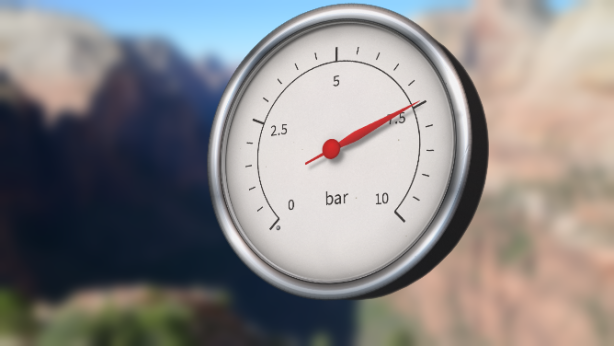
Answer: 7.5 bar
